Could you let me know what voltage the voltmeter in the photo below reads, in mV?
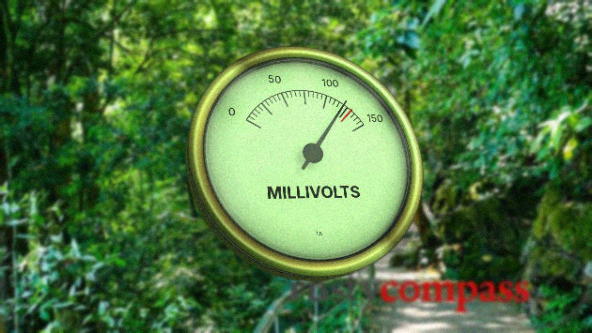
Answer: 120 mV
